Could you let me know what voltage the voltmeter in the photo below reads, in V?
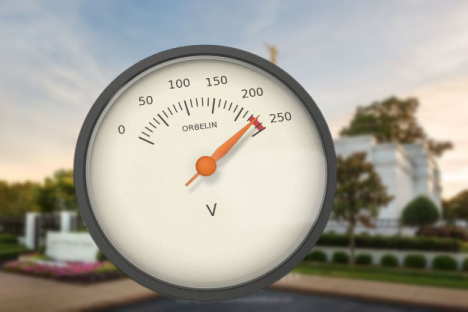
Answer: 230 V
